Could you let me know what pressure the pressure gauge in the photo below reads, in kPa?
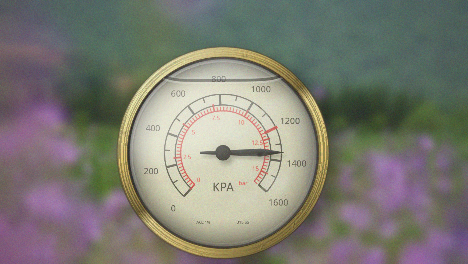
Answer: 1350 kPa
